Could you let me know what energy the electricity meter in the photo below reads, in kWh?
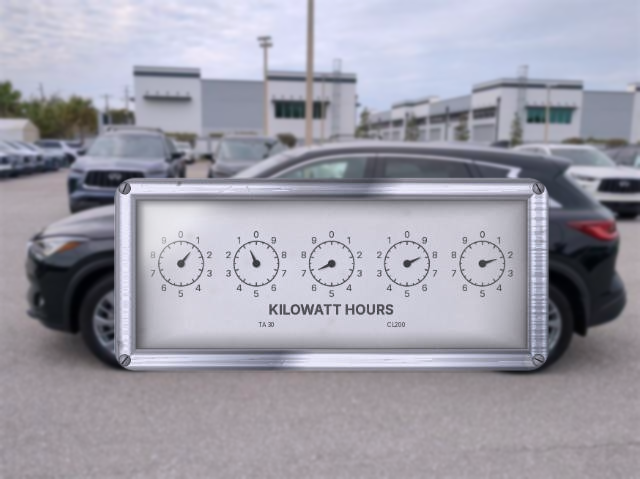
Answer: 10682 kWh
